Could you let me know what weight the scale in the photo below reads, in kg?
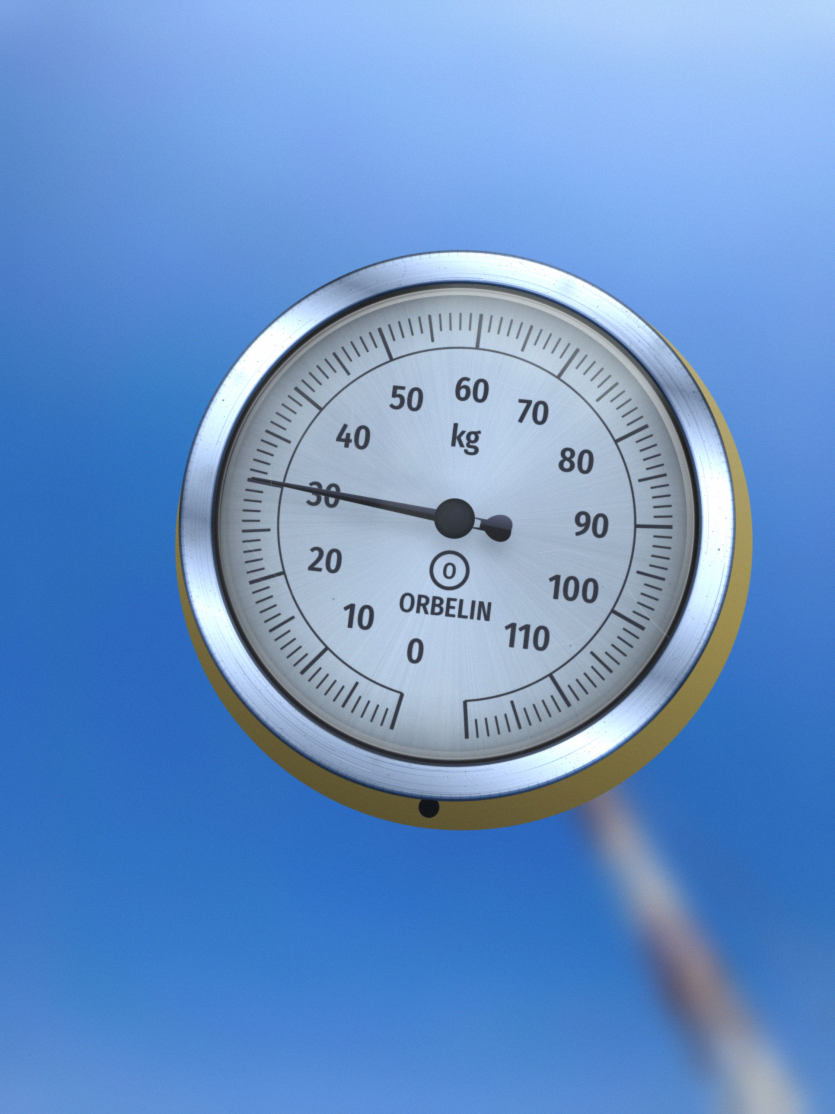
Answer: 30 kg
